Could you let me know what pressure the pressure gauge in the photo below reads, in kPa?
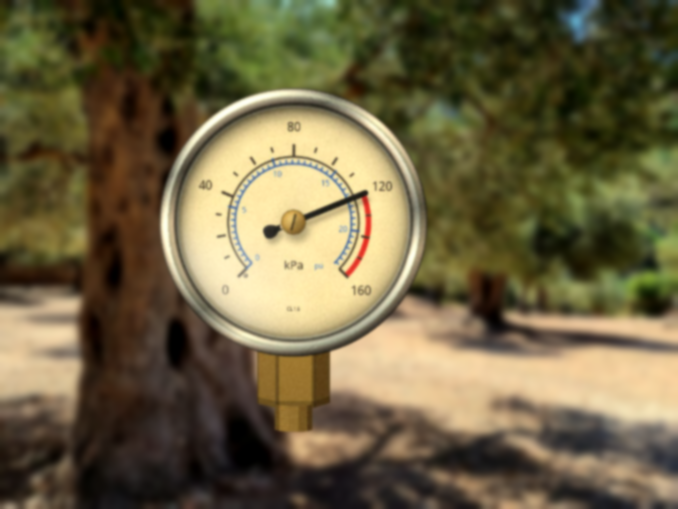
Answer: 120 kPa
